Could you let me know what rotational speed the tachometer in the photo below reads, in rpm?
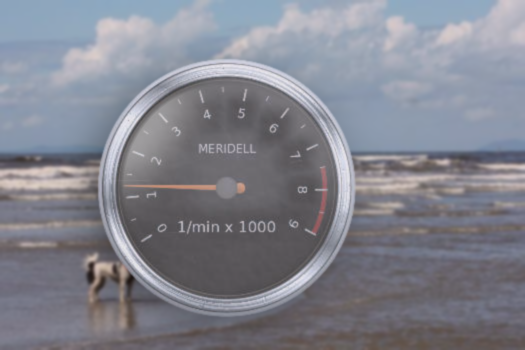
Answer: 1250 rpm
